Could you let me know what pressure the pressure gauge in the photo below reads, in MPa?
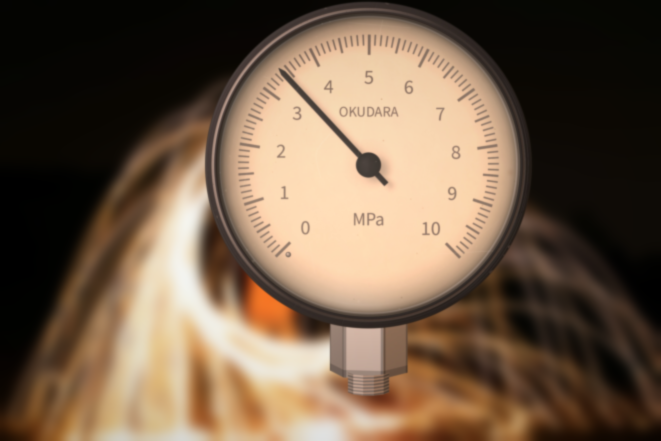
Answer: 3.4 MPa
